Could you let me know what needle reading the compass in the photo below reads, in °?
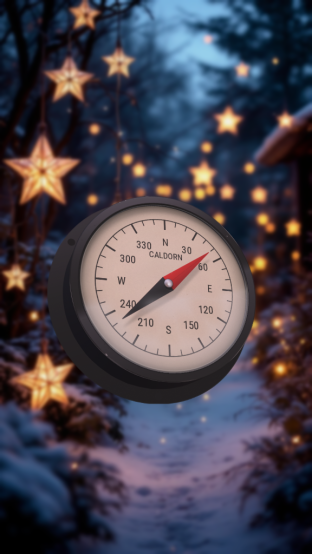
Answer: 50 °
